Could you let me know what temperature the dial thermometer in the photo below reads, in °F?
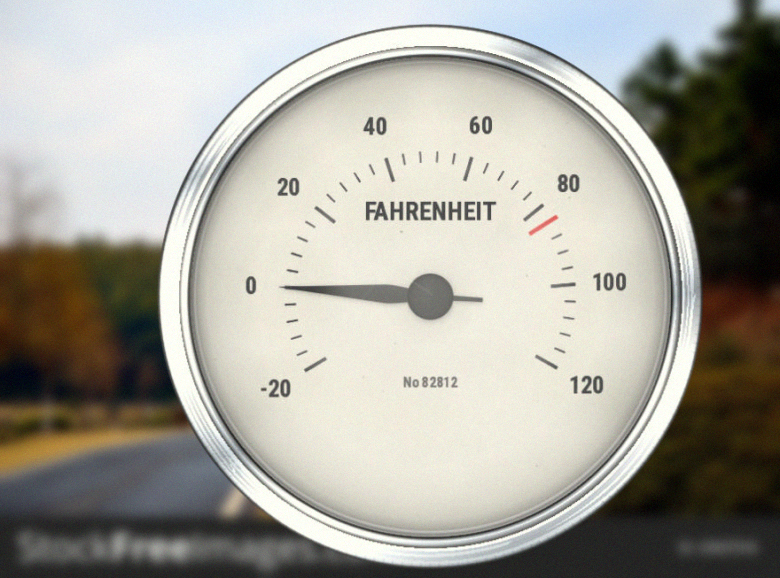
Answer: 0 °F
